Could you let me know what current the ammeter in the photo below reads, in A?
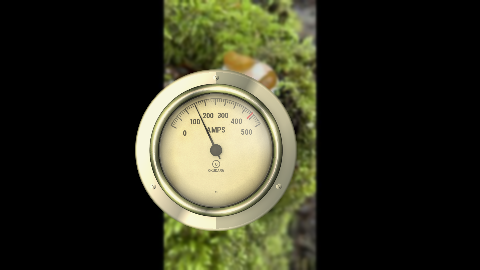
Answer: 150 A
